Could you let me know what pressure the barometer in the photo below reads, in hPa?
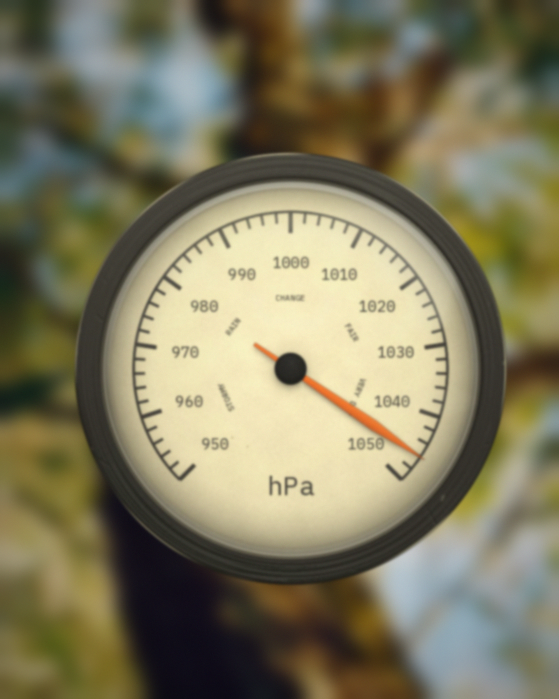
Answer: 1046 hPa
